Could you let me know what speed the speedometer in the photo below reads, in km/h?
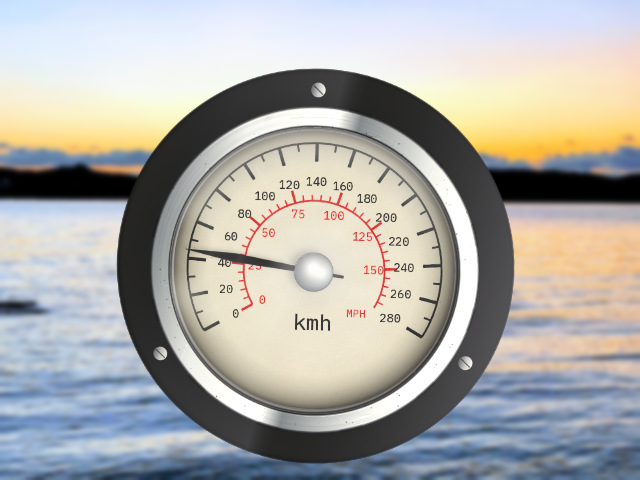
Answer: 45 km/h
